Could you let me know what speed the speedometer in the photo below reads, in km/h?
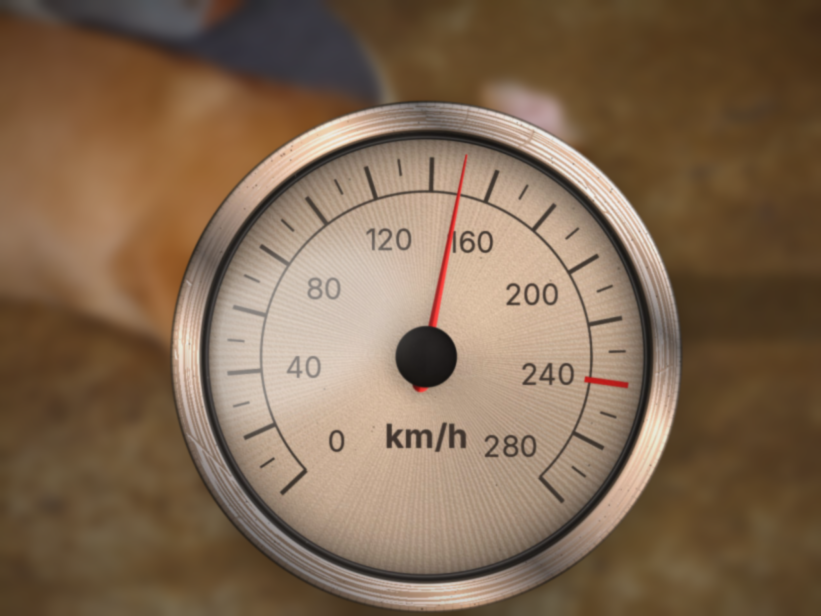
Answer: 150 km/h
